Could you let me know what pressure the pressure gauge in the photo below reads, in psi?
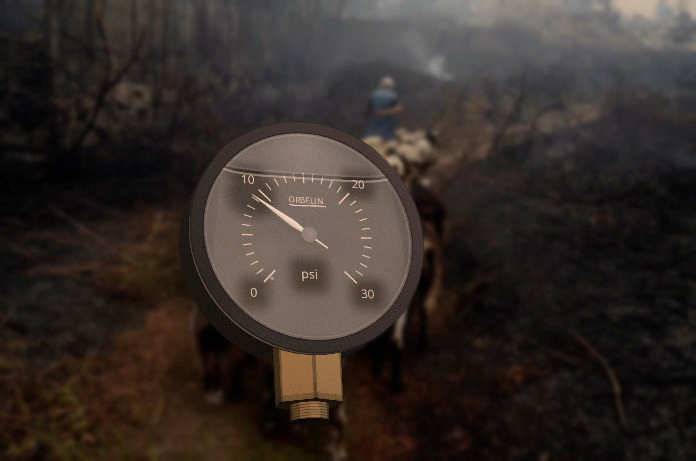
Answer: 9 psi
